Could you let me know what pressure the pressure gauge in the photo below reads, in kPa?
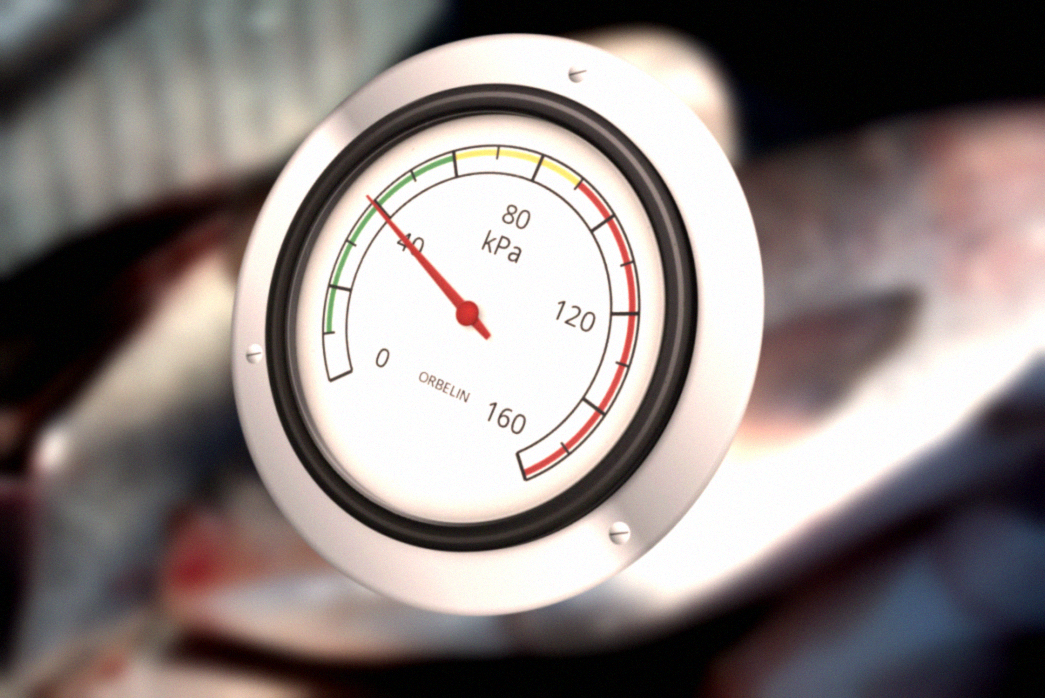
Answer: 40 kPa
